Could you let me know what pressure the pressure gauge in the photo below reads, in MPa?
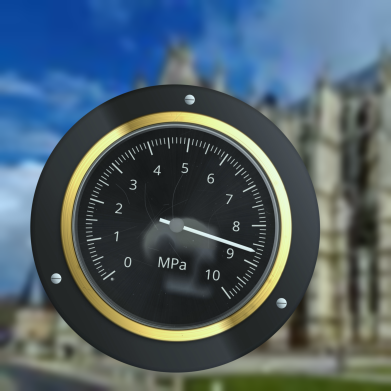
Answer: 8.7 MPa
